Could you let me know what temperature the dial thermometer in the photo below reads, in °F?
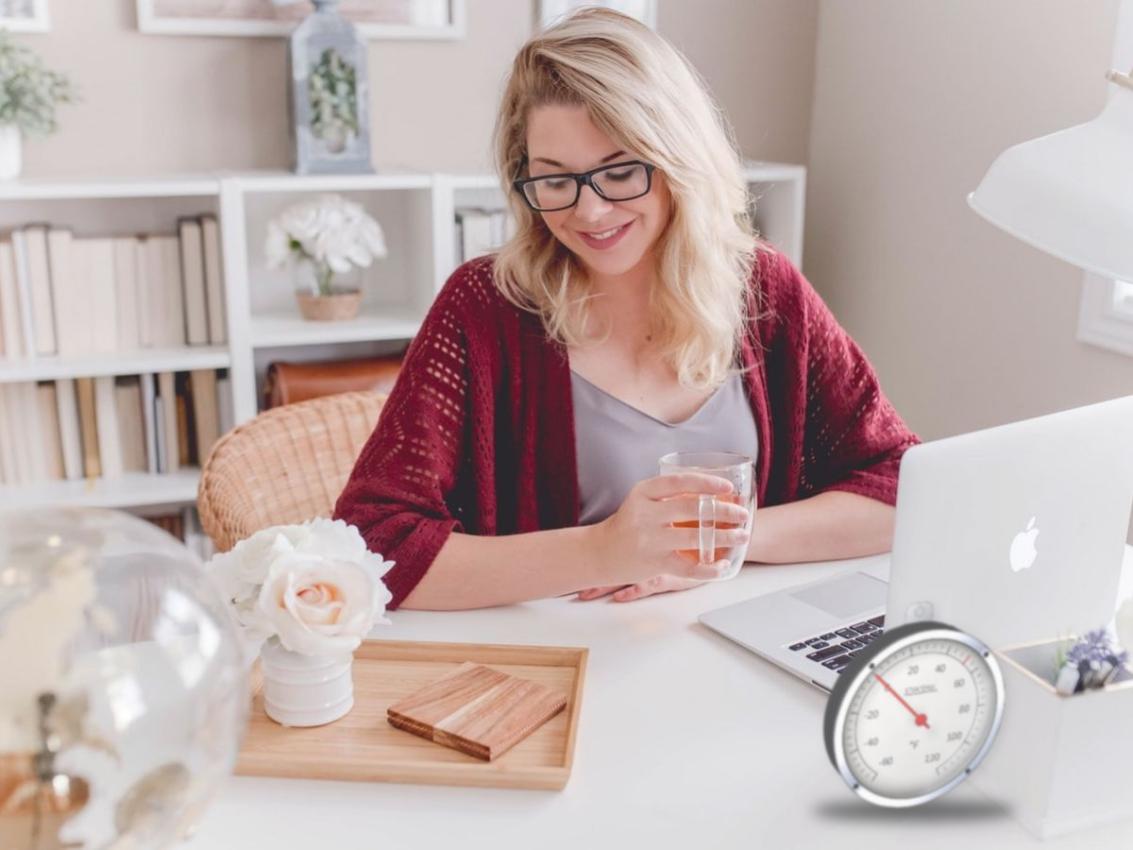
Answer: 0 °F
